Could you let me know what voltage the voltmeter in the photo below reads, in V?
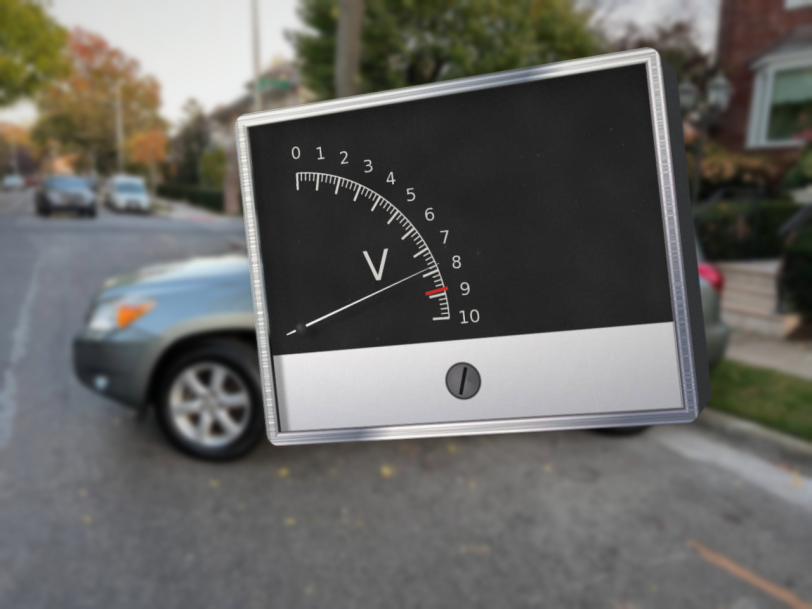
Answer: 7.8 V
